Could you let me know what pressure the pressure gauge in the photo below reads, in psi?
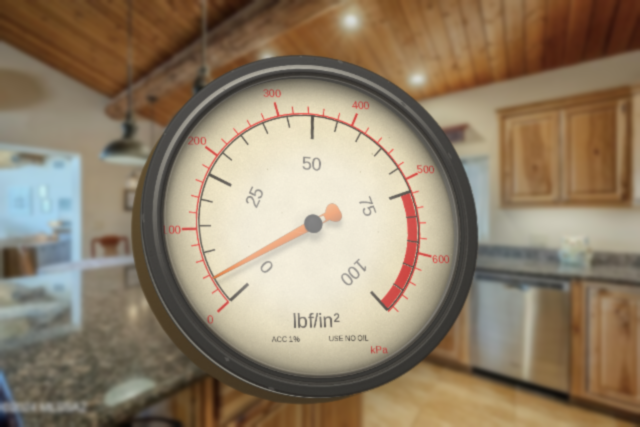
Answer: 5 psi
